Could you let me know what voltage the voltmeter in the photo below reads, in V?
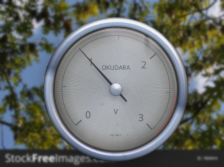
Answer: 1 V
